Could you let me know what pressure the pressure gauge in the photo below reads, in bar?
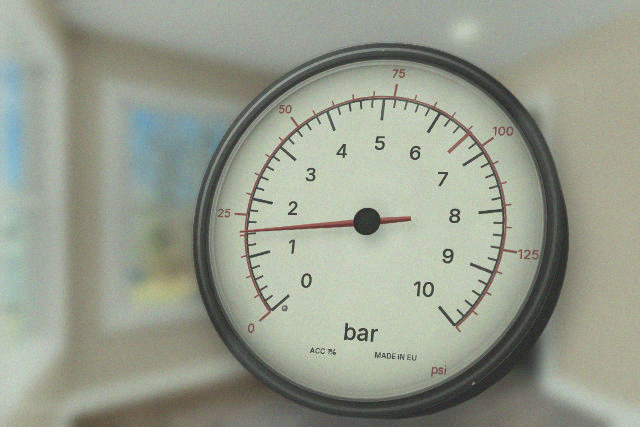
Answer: 1.4 bar
